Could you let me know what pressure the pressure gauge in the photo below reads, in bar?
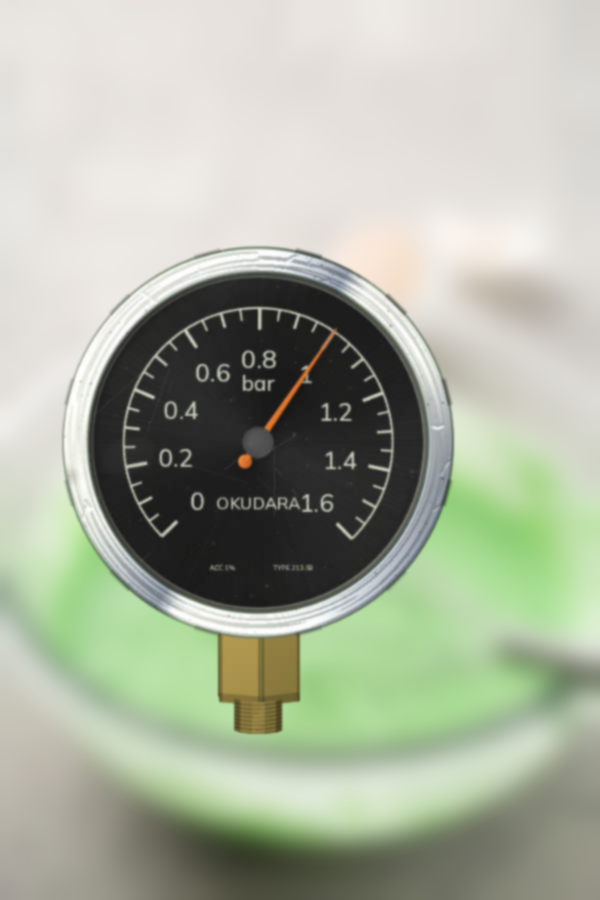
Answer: 1 bar
